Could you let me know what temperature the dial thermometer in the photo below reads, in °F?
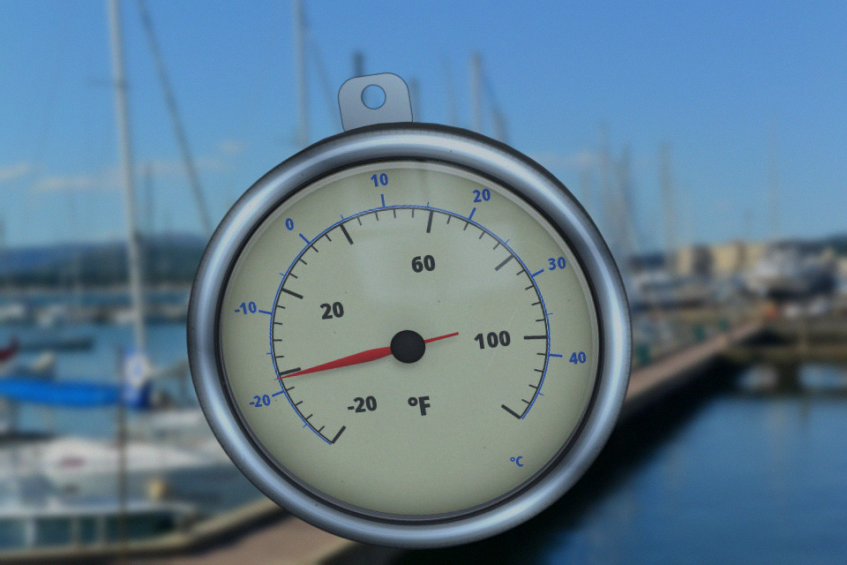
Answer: 0 °F
